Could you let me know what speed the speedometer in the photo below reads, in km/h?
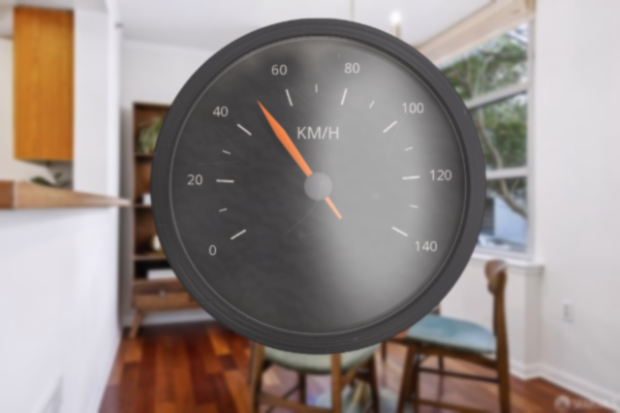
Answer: 50 km/h
